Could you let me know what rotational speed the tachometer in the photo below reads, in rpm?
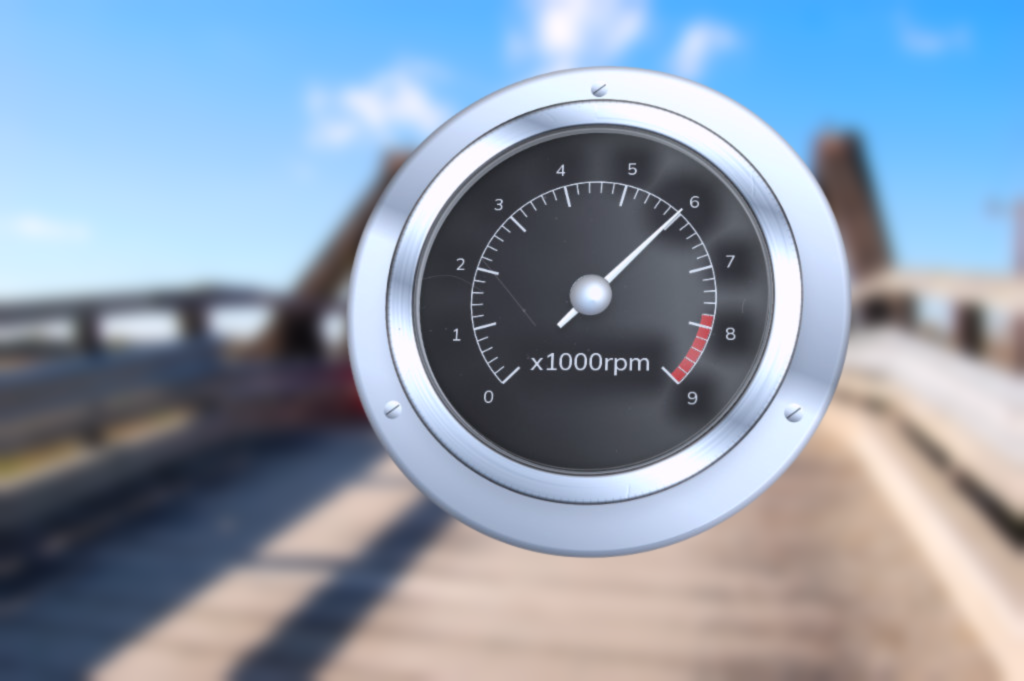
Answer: 6000 rpm
